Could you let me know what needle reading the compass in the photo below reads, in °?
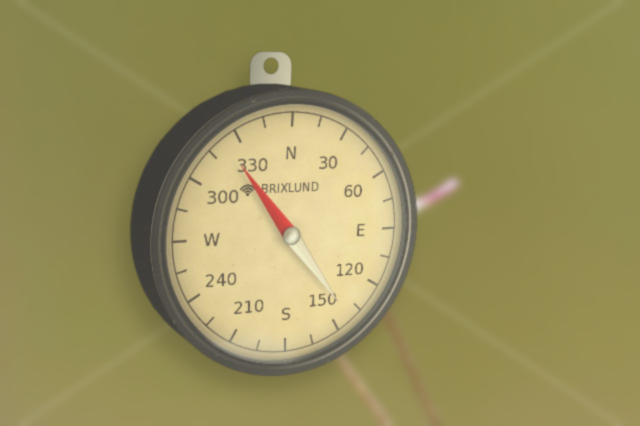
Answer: 322.5 °
